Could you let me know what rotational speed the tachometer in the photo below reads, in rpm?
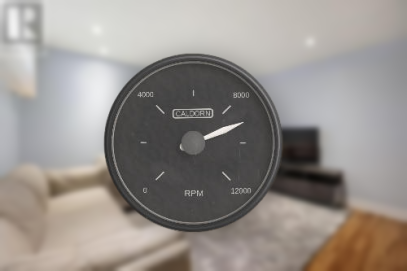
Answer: 9000 rpm
